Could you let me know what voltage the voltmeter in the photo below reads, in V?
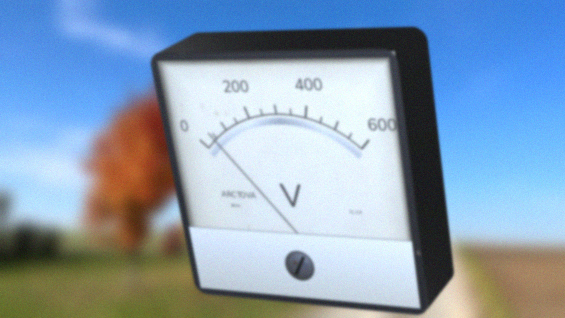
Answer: 50 V
